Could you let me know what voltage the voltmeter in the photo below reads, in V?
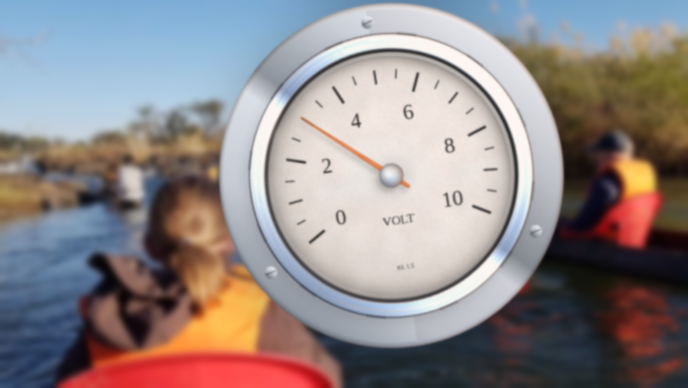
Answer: 3 V
